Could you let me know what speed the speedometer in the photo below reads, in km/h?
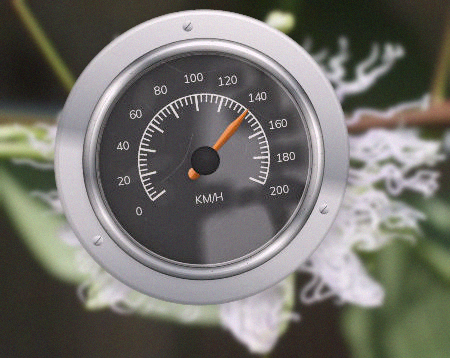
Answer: 140 km/h
